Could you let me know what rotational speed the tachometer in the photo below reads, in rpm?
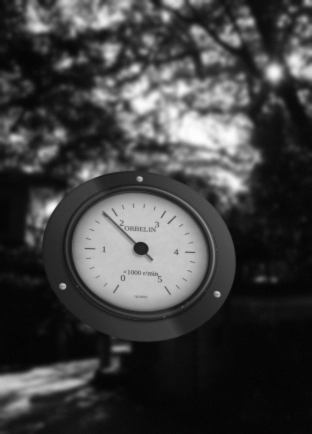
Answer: 1800 rpm
